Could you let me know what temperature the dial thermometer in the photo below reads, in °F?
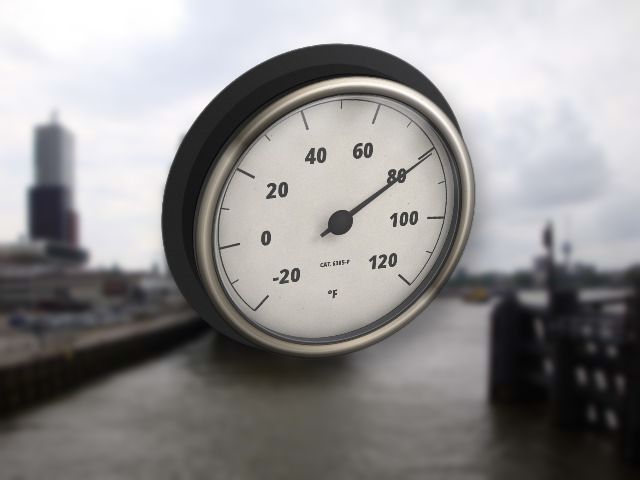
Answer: 80 °F
